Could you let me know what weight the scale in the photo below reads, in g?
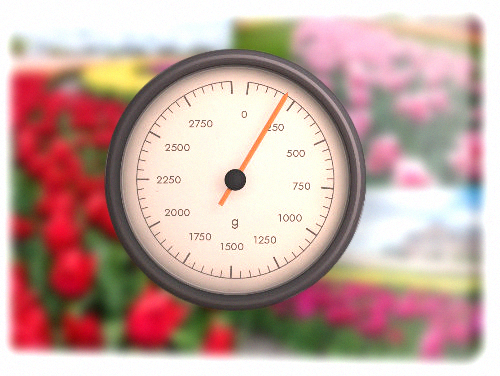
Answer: 200 g
